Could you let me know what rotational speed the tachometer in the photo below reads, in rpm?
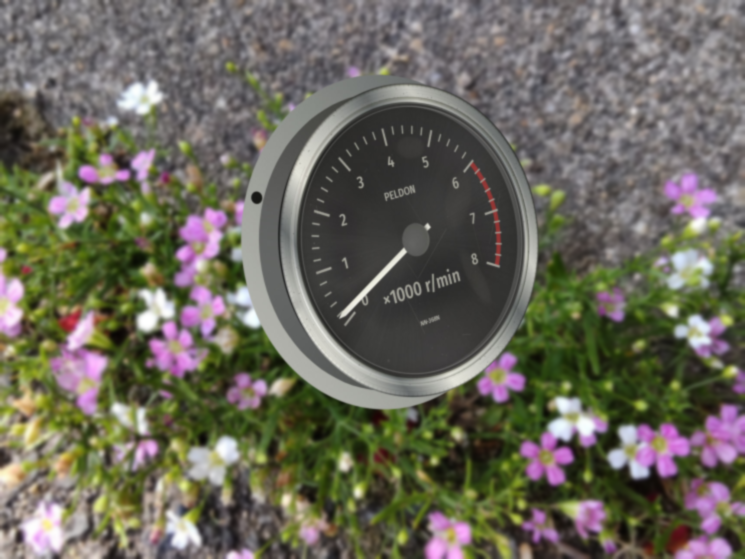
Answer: 200 rpm
